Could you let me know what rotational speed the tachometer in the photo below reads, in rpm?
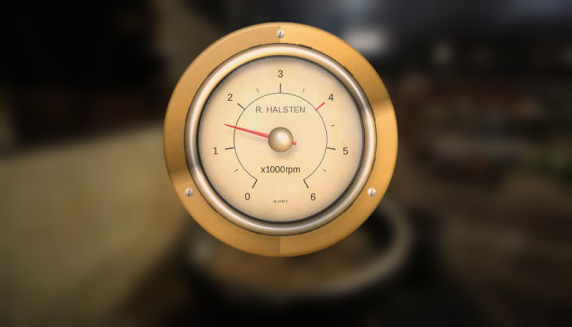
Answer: 1500 rpm
